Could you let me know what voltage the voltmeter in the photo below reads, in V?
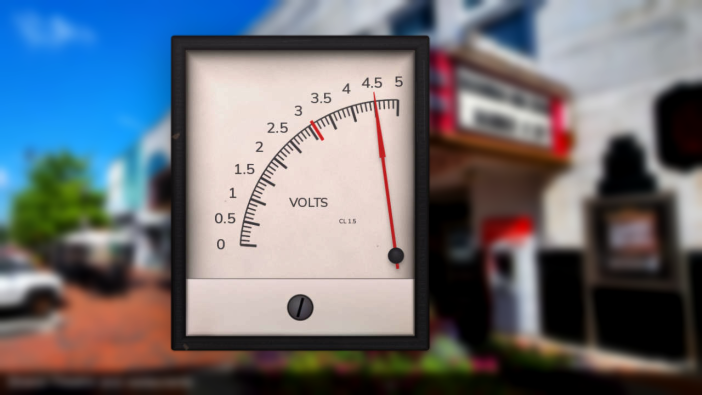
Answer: 4.5 V
